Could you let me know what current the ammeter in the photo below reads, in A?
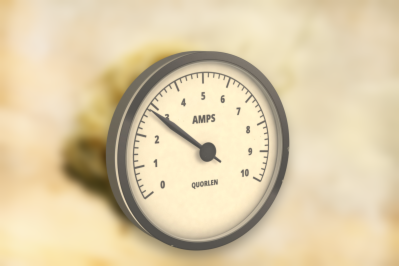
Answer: 2.8 A
